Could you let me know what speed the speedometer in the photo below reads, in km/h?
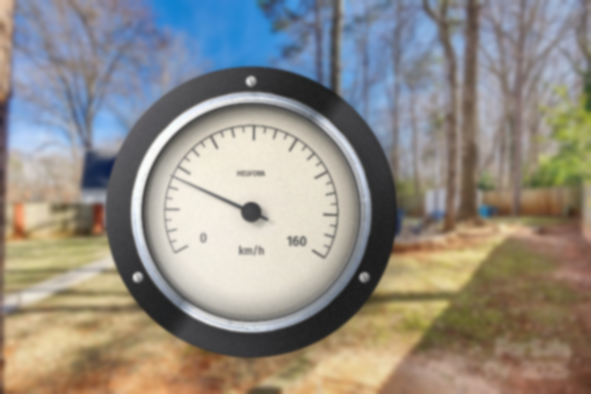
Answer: 35 km/h
